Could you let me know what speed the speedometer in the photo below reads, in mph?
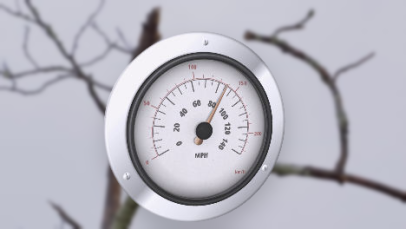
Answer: 85 mph
